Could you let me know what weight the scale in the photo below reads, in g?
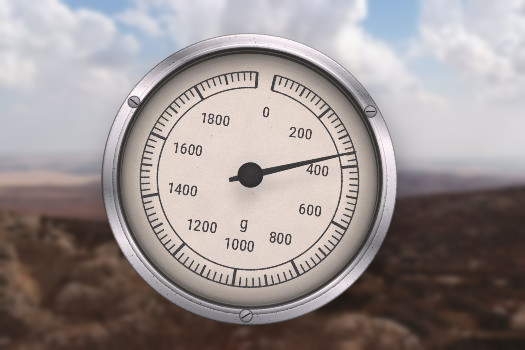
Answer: 360 g
